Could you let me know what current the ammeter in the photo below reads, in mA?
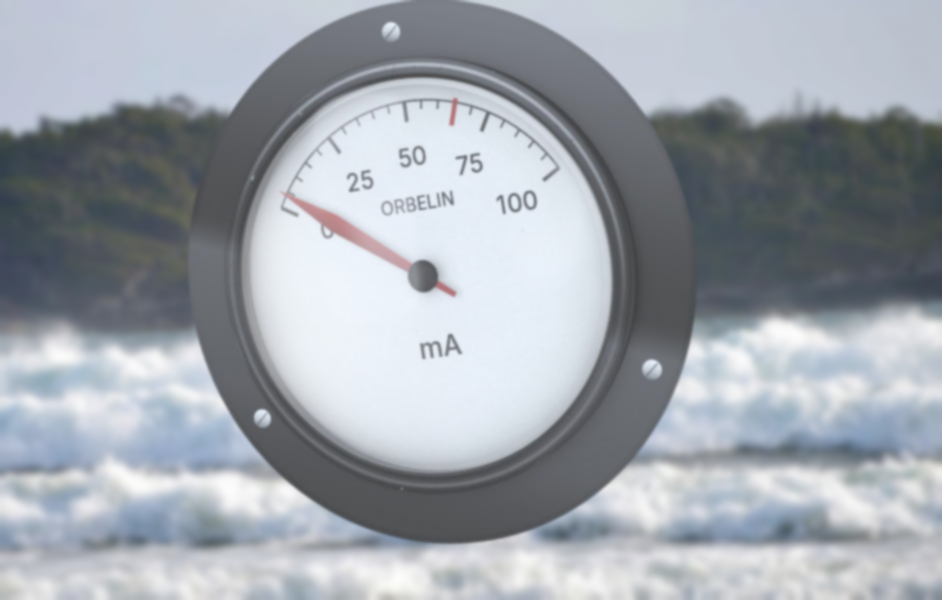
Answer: 5 mA
